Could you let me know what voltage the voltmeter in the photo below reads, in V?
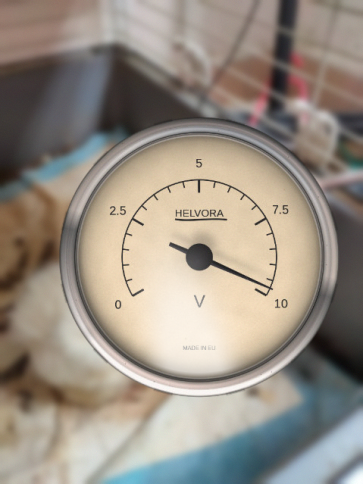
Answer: 9.75 V
